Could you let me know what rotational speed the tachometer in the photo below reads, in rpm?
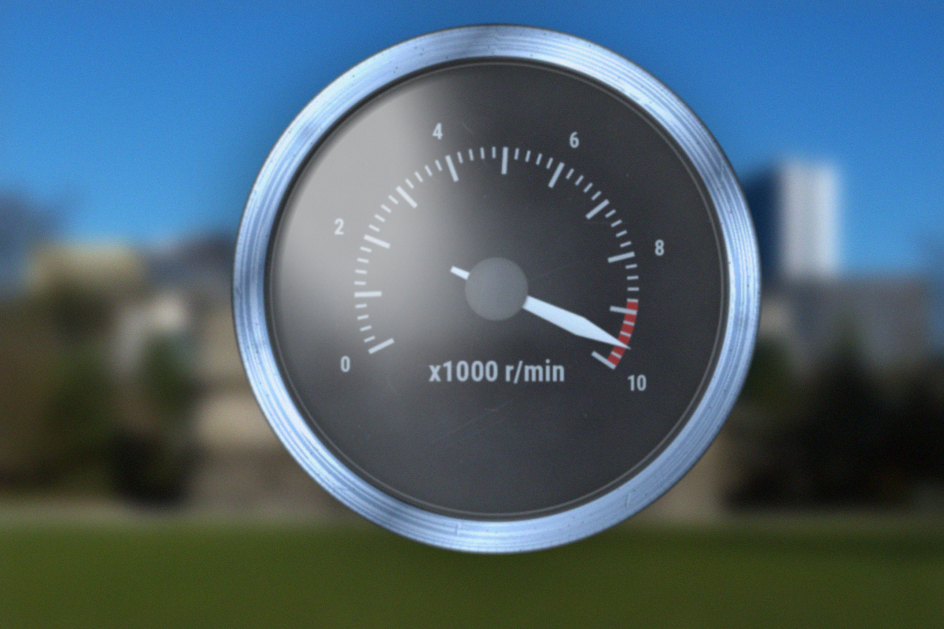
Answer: 9600 rpm
